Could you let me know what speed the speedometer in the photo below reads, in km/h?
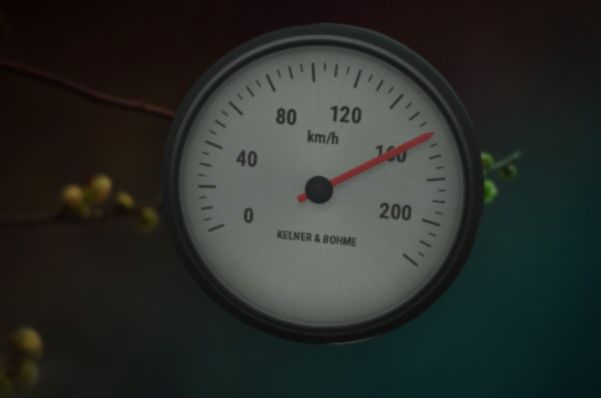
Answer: 160 km/h
